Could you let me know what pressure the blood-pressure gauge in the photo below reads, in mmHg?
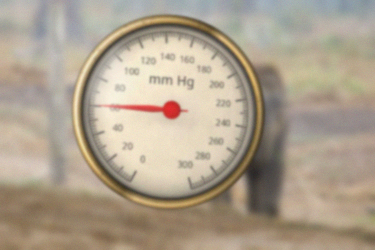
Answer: 60 mmHg
